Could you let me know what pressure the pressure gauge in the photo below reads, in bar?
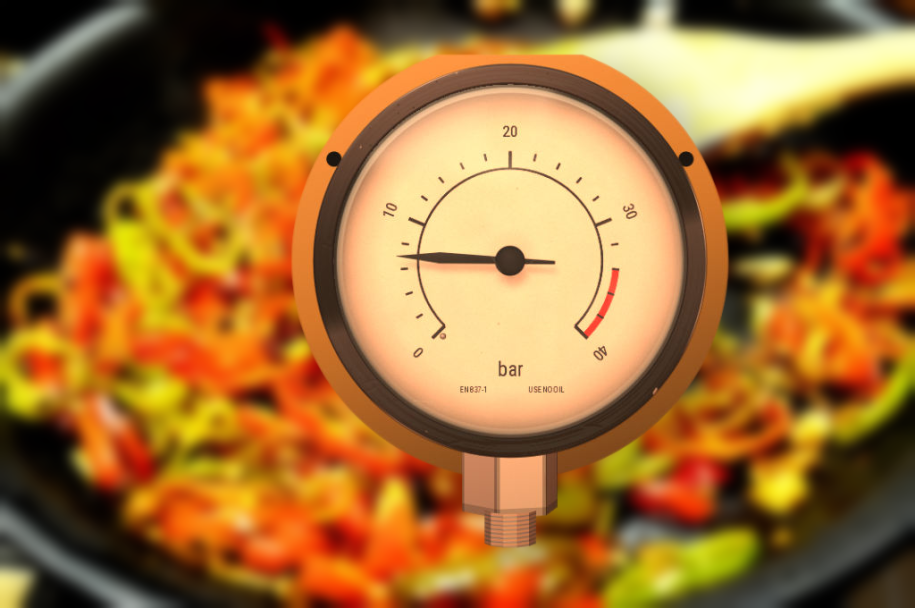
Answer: 7 bar
